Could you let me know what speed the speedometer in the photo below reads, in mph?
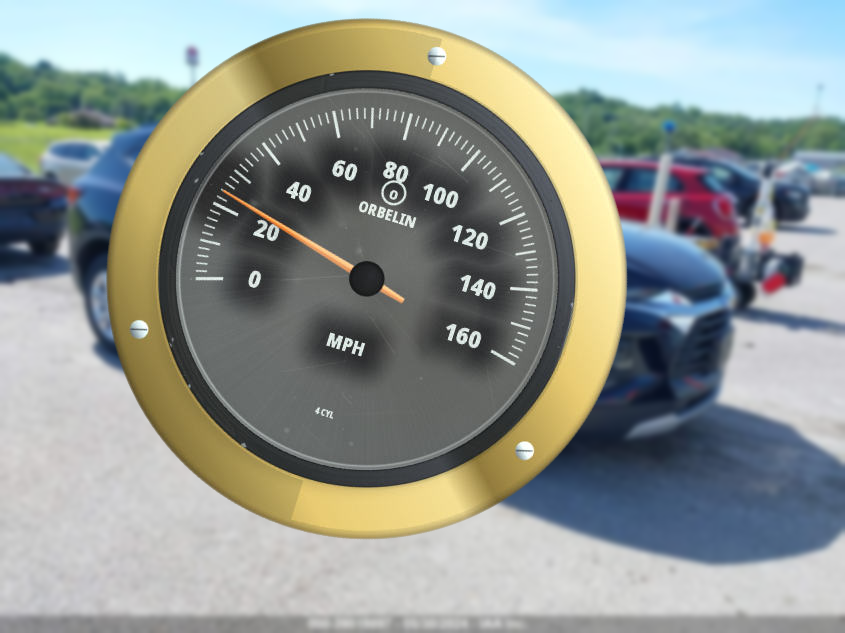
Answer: 24 mph
